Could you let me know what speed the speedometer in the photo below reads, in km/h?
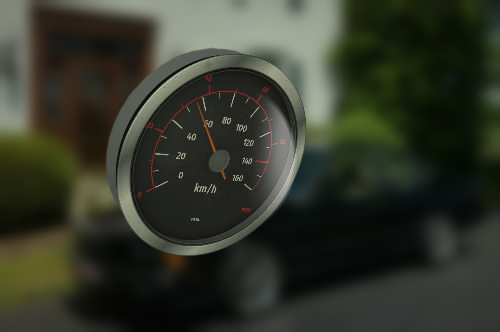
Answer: 55 km/h
